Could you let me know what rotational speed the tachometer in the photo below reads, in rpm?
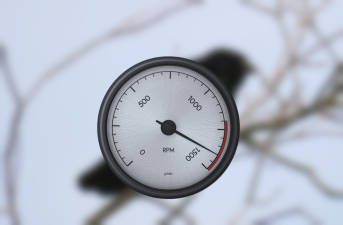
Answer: 1400 rpm
